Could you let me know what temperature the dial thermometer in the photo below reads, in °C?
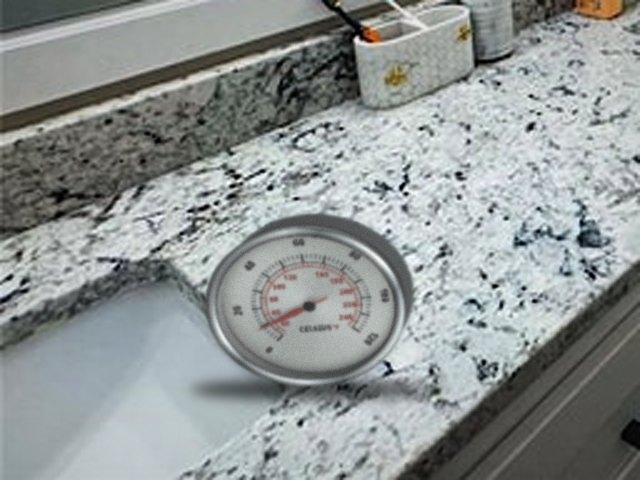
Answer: 10 °C
